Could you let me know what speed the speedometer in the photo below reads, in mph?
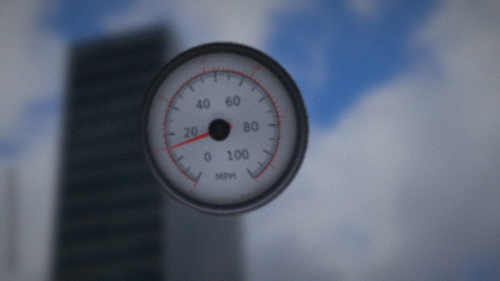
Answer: 15 mph
